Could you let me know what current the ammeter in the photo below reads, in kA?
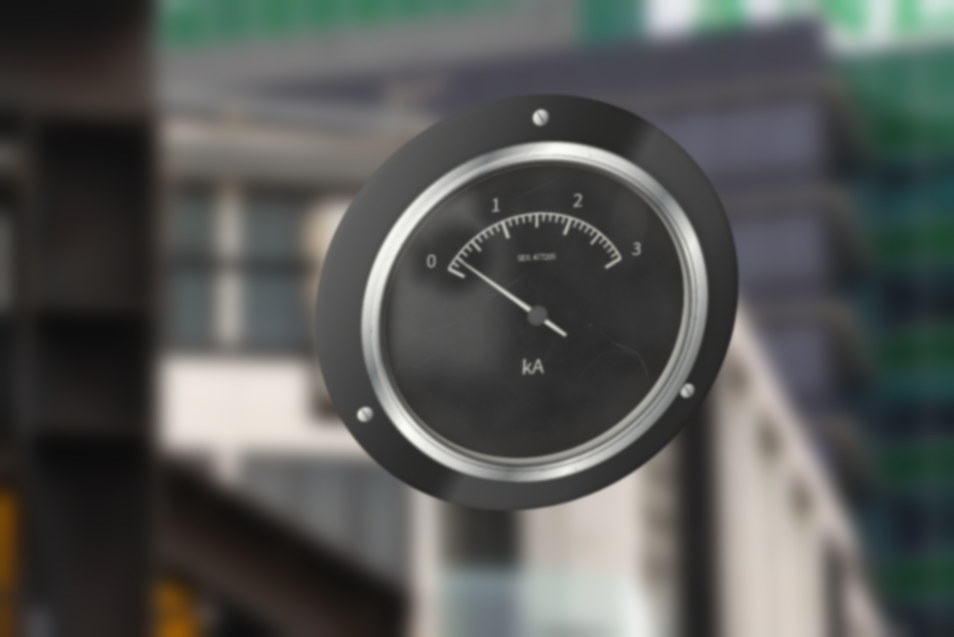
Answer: 0.2 kA
